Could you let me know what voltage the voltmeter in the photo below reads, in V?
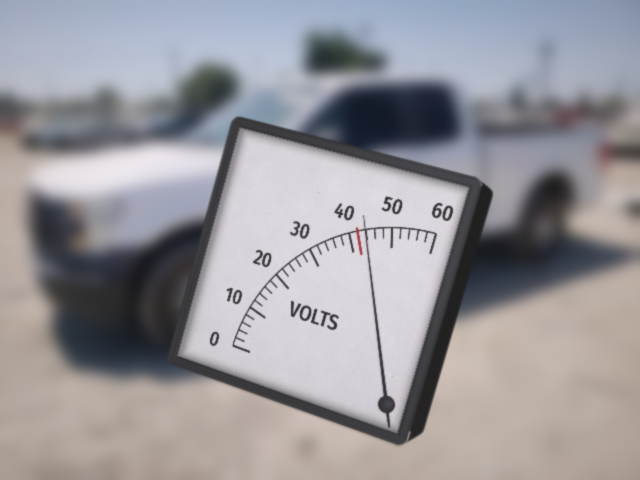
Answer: 44 V
